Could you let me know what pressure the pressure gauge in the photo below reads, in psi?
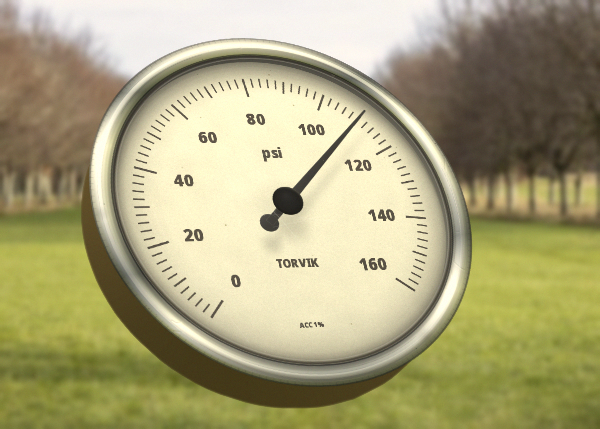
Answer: 110 psi
